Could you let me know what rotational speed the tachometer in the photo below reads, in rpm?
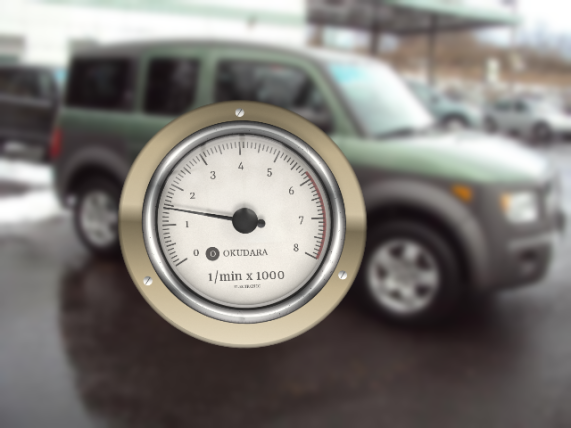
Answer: 1400 rpm
